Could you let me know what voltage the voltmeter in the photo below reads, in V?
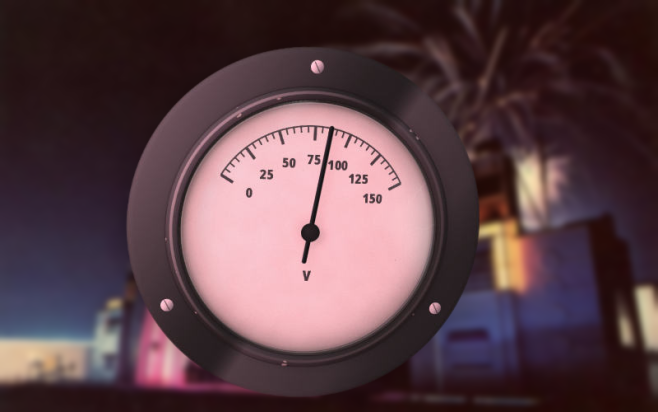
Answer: 85 V
